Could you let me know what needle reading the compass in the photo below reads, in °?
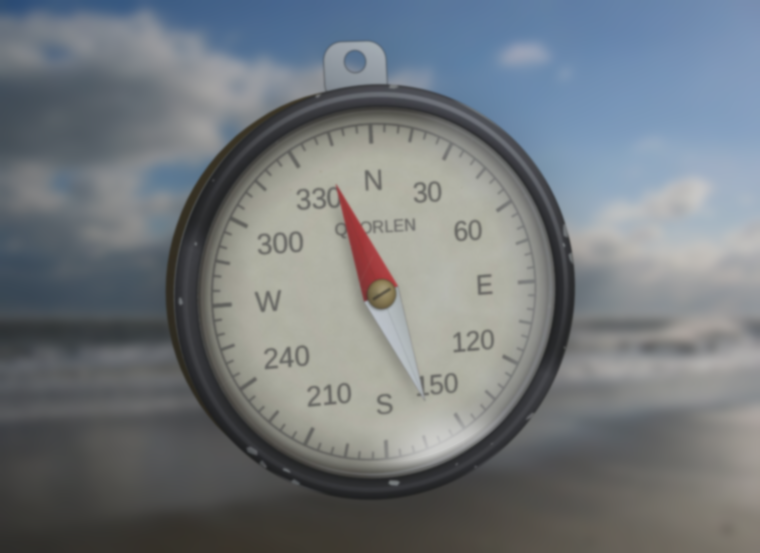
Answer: 340 °
